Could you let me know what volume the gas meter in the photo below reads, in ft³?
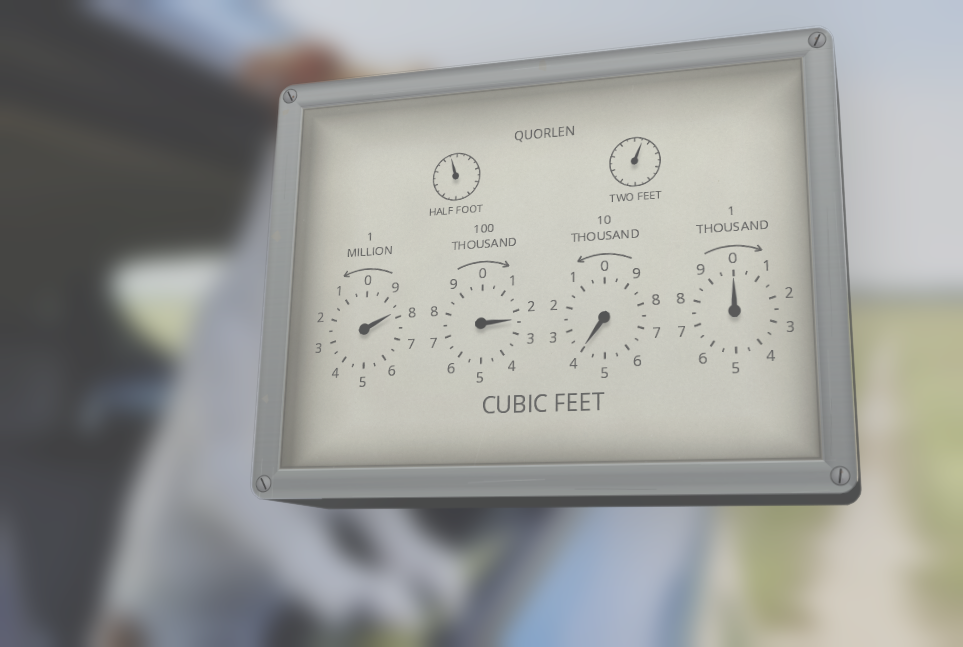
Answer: 824000 ft³
